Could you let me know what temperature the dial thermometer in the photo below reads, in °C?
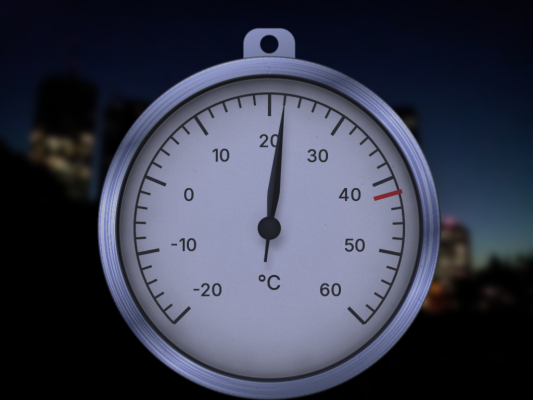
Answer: 22 °C
